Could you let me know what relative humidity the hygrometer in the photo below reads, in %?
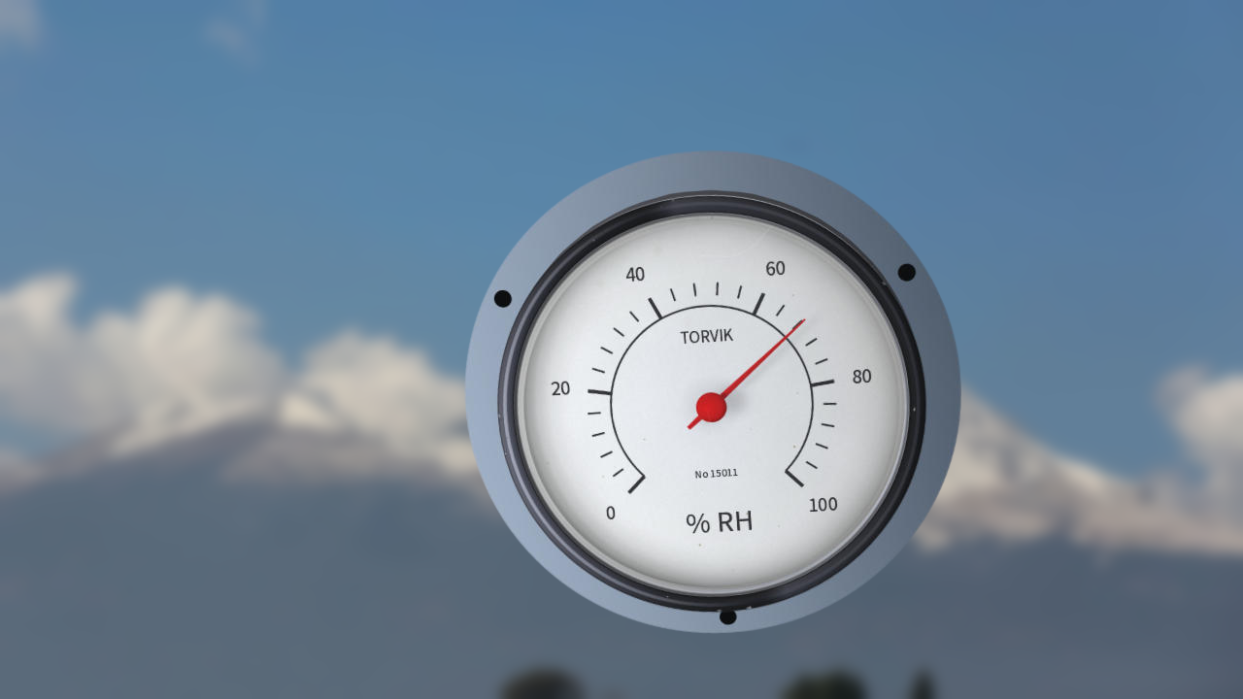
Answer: 68 %
